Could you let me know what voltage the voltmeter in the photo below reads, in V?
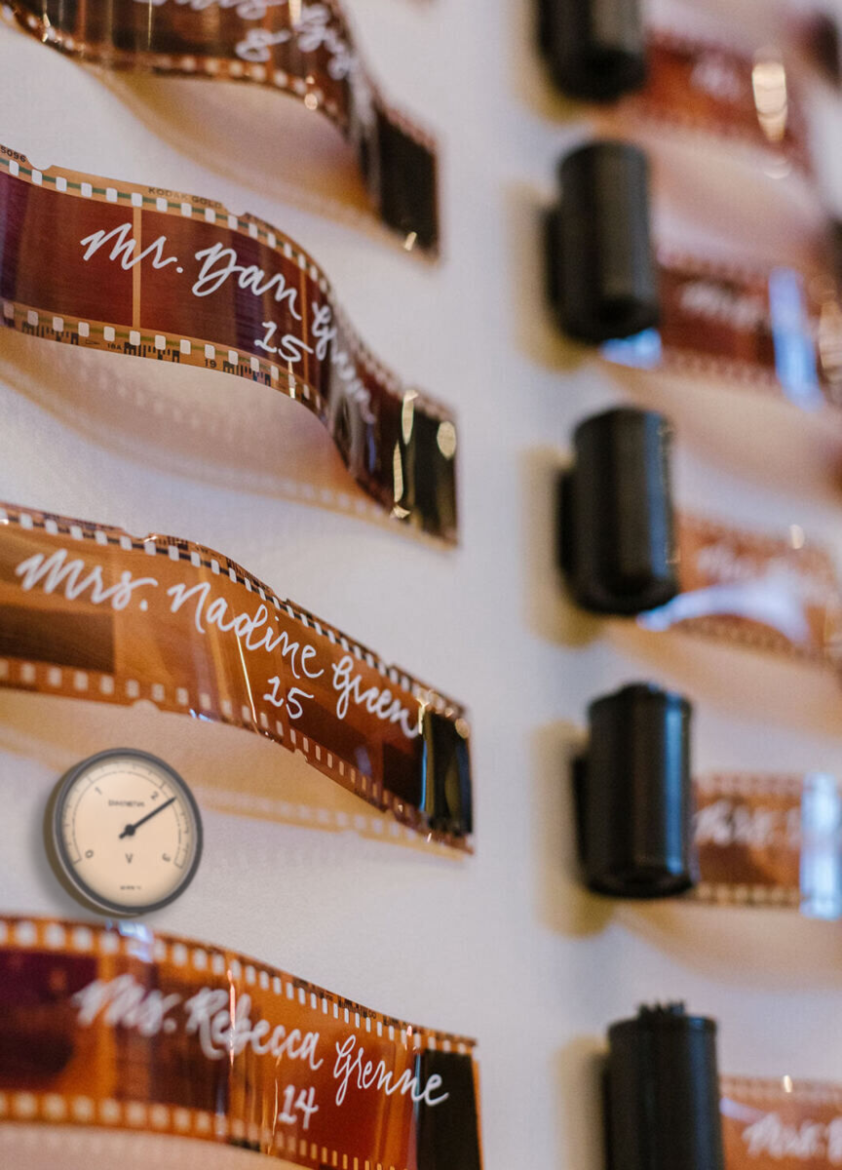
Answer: 2.2 V
